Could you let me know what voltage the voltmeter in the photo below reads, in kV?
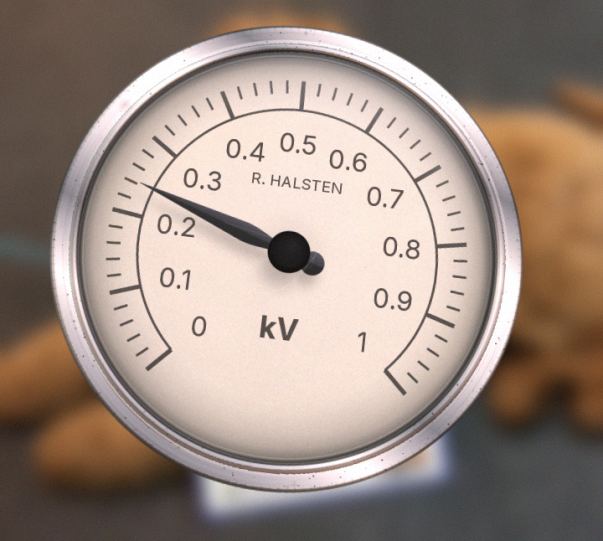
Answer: 0.24 kV
